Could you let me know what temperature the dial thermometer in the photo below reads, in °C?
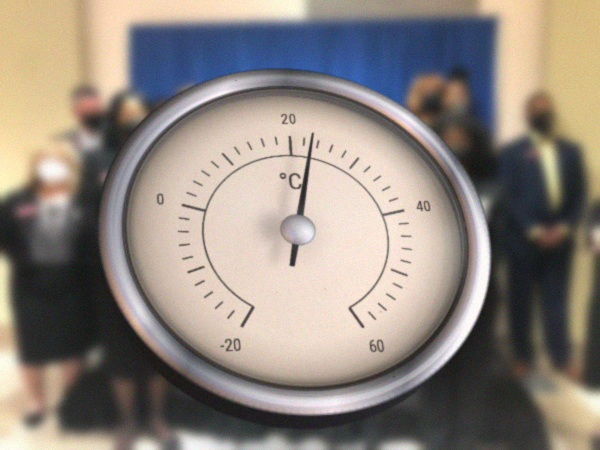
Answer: 23 °C
